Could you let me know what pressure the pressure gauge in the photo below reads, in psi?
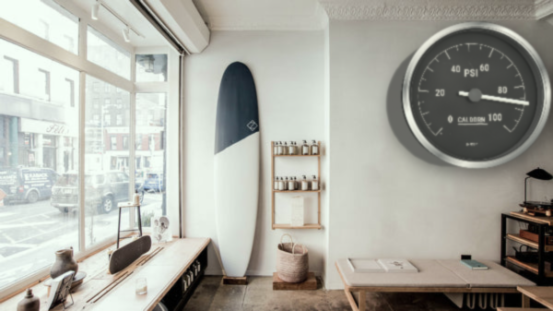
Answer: 87.5 psi
